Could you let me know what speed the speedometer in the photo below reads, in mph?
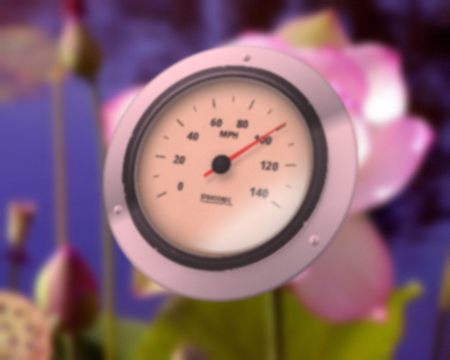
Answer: 100 mph
